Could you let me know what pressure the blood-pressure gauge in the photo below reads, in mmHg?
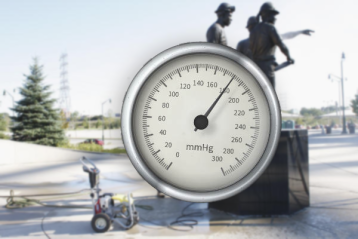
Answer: 180 mmHg
